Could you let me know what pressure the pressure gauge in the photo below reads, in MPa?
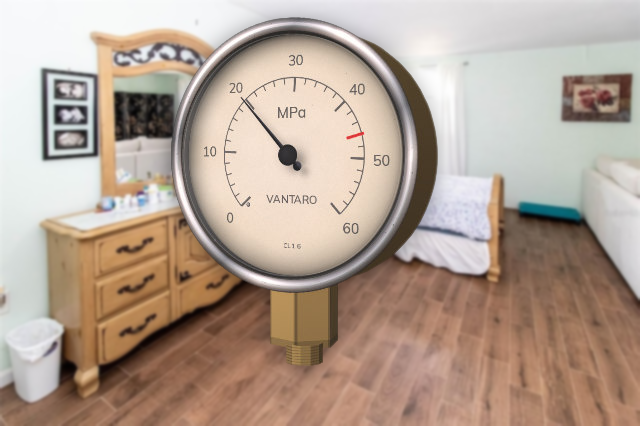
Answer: 20 MPa
